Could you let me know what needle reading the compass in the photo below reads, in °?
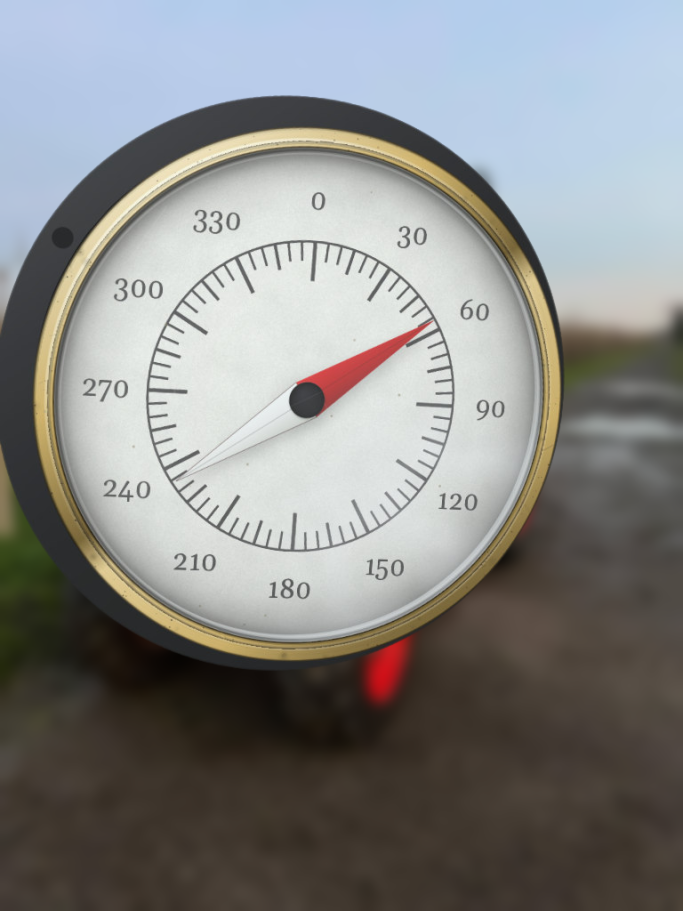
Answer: 55 °
